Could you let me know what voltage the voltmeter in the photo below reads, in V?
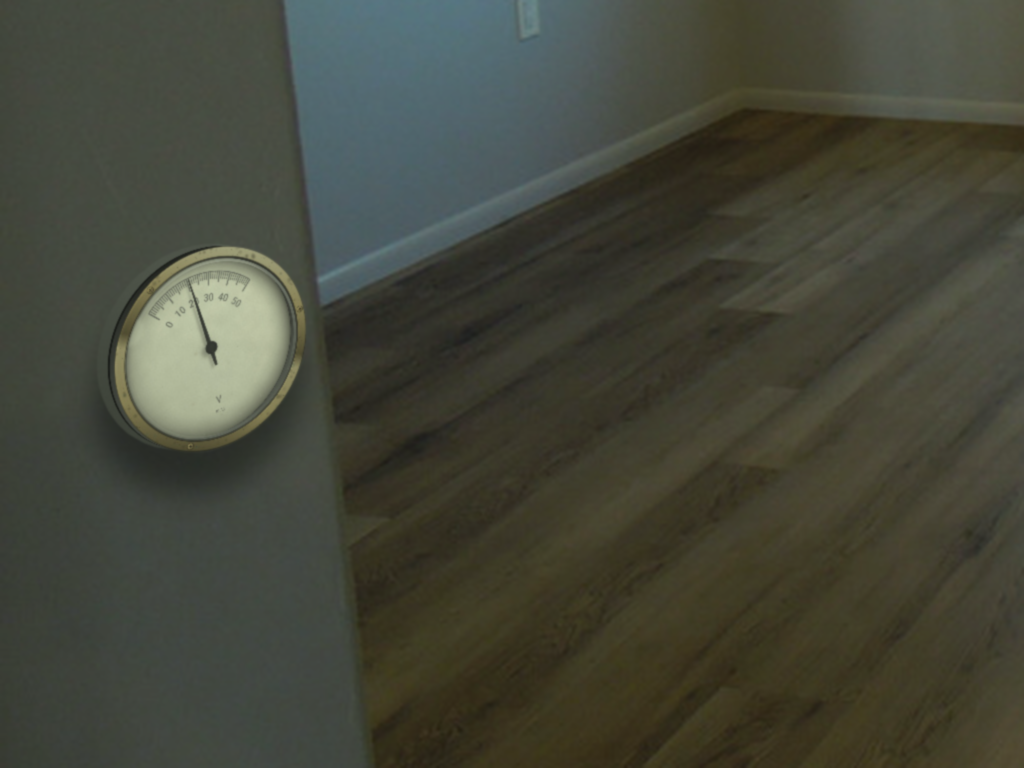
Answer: 20 V
